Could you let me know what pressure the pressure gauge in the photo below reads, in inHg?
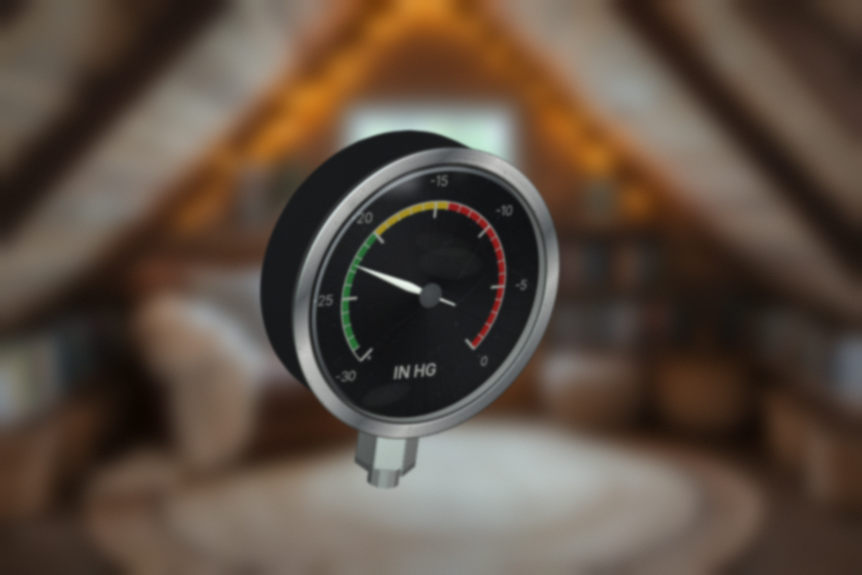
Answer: -22.5 inHg
